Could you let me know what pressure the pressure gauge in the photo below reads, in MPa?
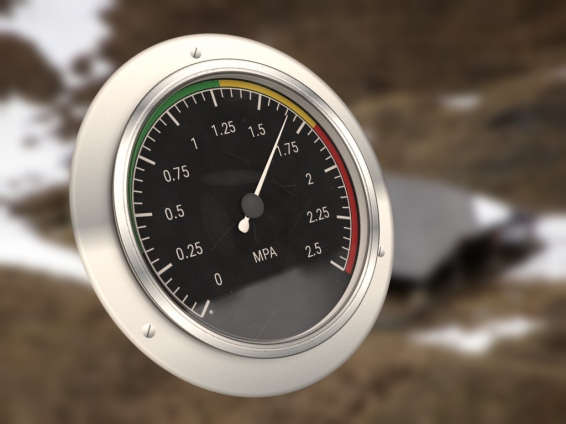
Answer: 1.65 MPa
